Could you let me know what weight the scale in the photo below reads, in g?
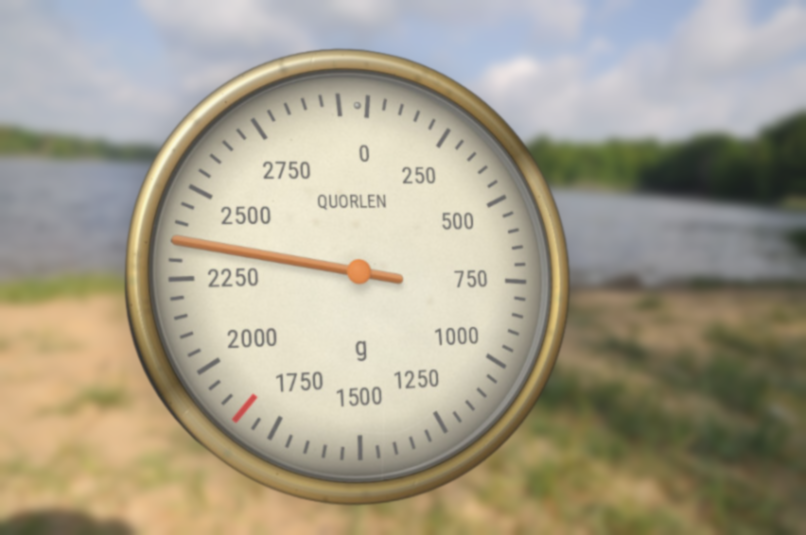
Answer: 2350 g
